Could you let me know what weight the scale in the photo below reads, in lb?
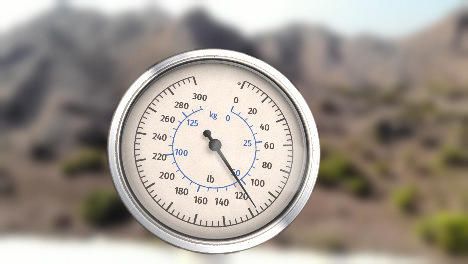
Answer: 116 lb
